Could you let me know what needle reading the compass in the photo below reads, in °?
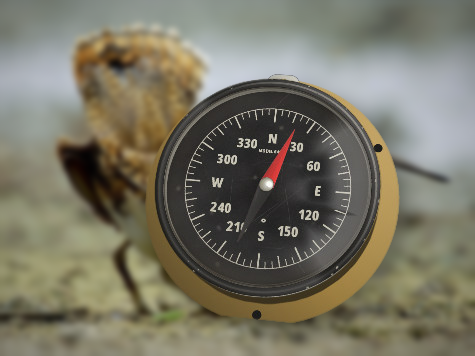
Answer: 20 °
